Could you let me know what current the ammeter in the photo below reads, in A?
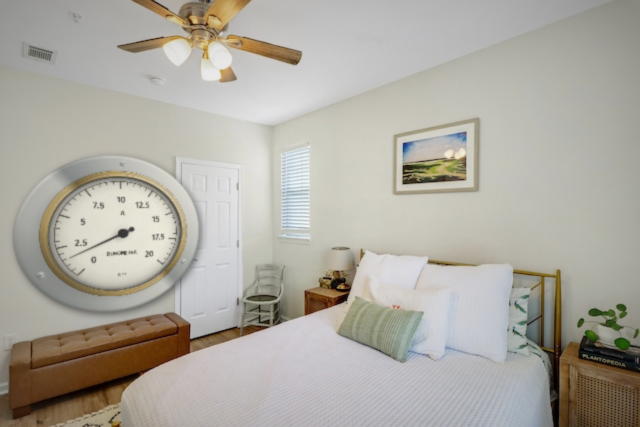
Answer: 1.5 A
